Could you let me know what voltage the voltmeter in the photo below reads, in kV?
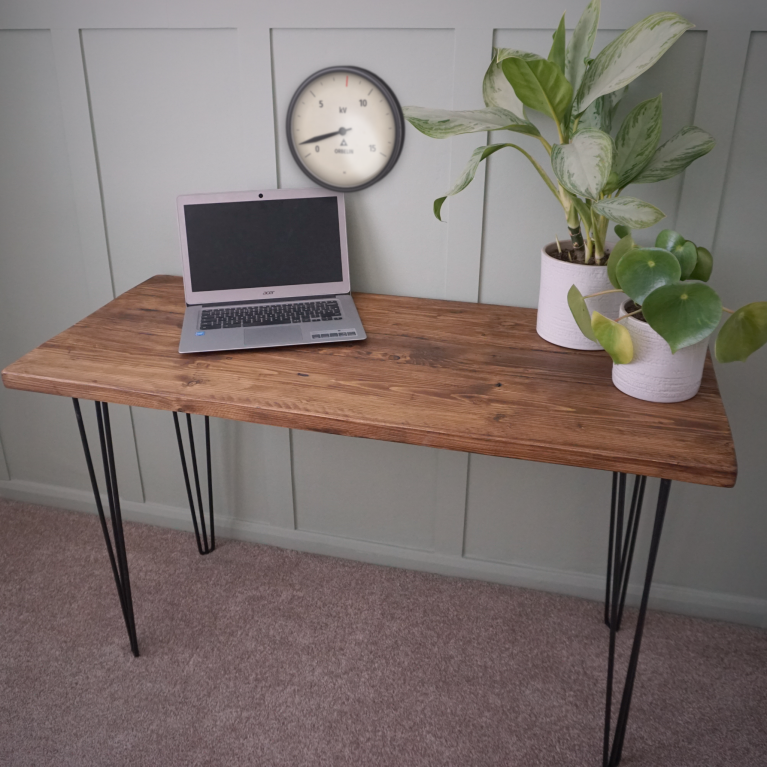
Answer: 1 kV
